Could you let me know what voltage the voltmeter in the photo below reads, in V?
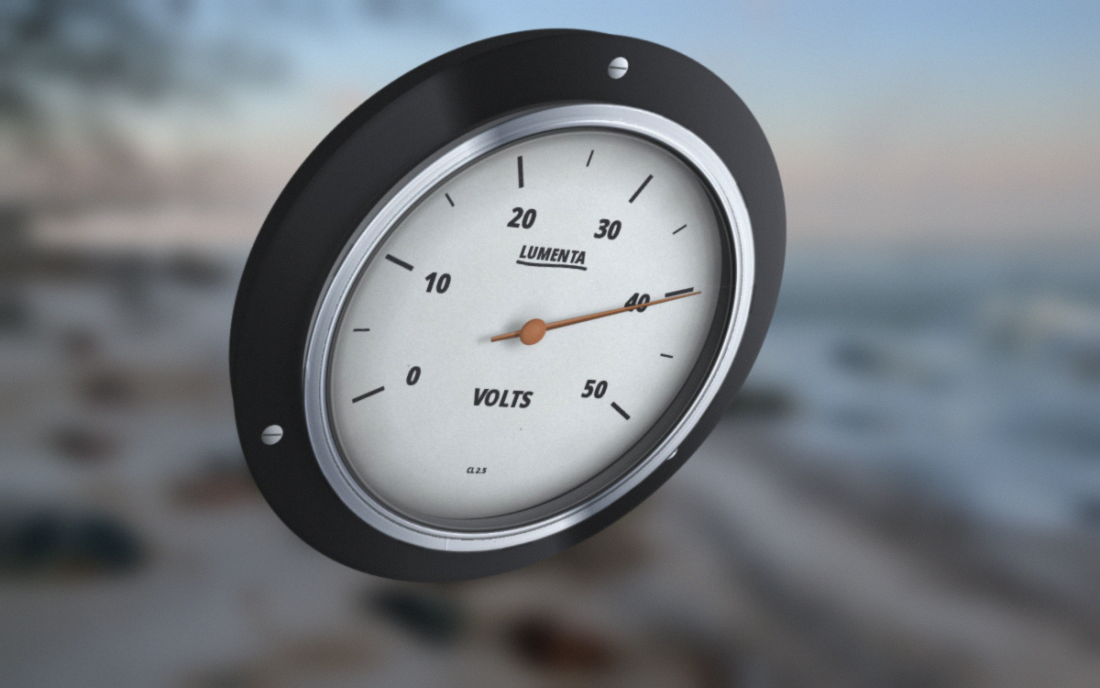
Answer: 40 V
